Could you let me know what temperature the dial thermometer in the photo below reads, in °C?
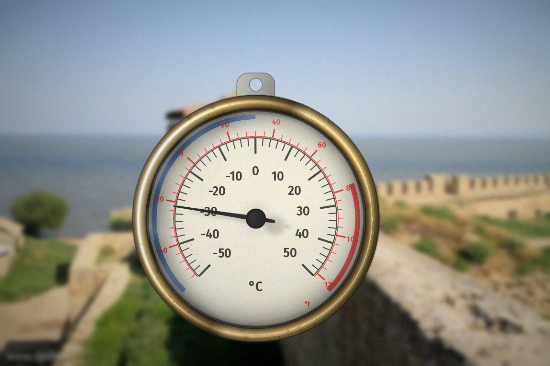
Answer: -30 °C
